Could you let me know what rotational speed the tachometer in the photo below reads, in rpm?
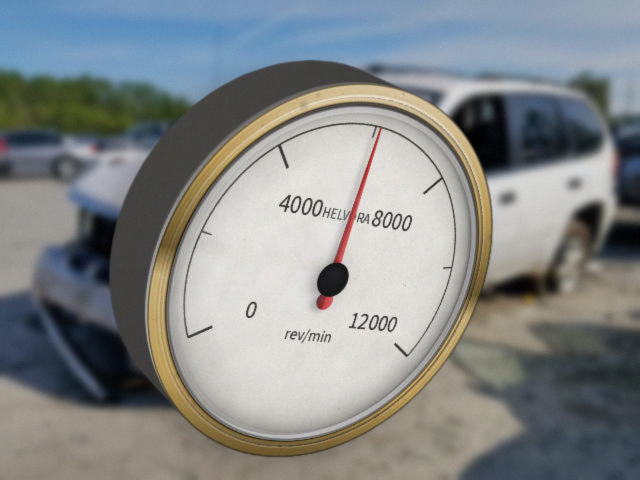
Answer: 6000 rpm
